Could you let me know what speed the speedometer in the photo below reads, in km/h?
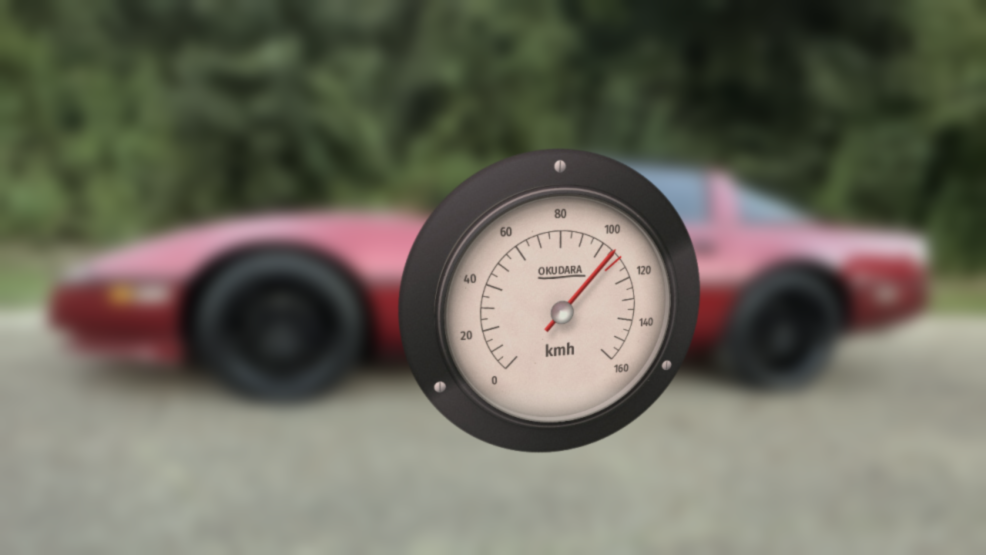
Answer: 105 km/h
